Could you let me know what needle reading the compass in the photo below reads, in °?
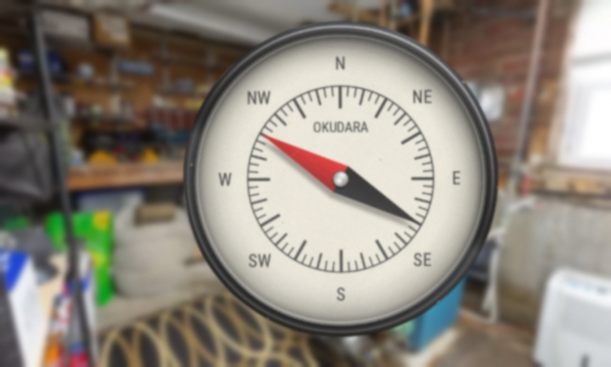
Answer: 300 °
